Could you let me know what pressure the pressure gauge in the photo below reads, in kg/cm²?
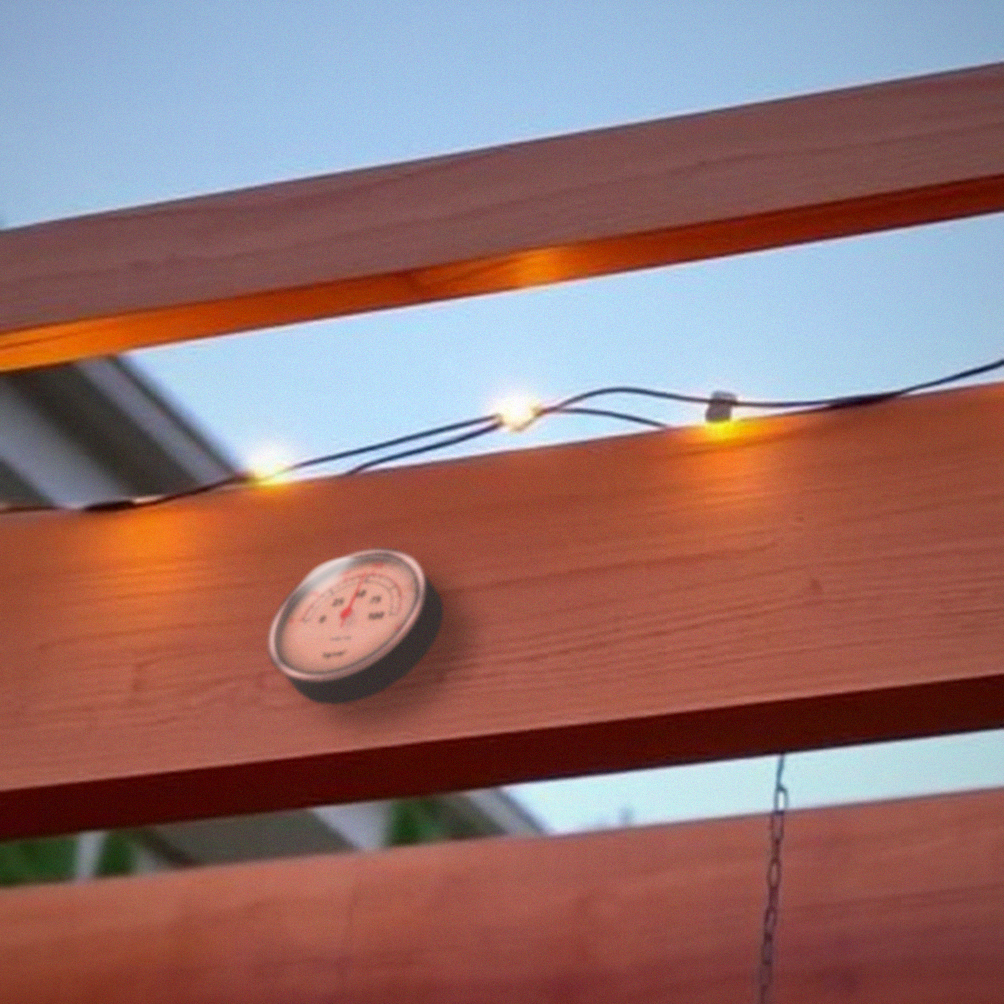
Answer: 50 kg/cm²
